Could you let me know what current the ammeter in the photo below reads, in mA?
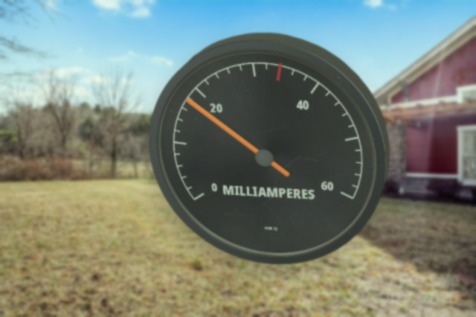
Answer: 18 mA
